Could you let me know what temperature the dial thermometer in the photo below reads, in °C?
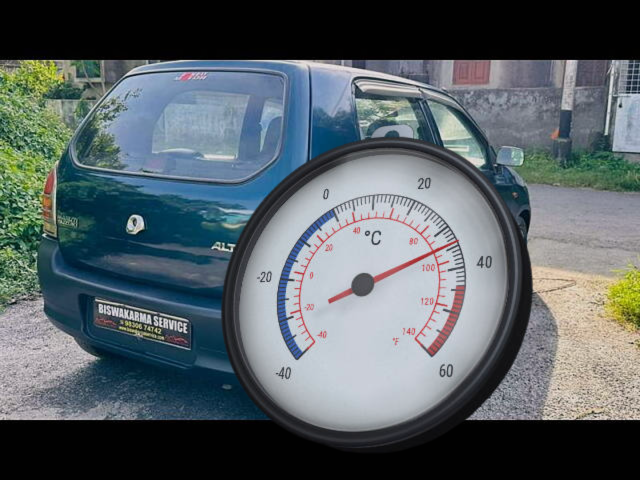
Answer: 35 °C
